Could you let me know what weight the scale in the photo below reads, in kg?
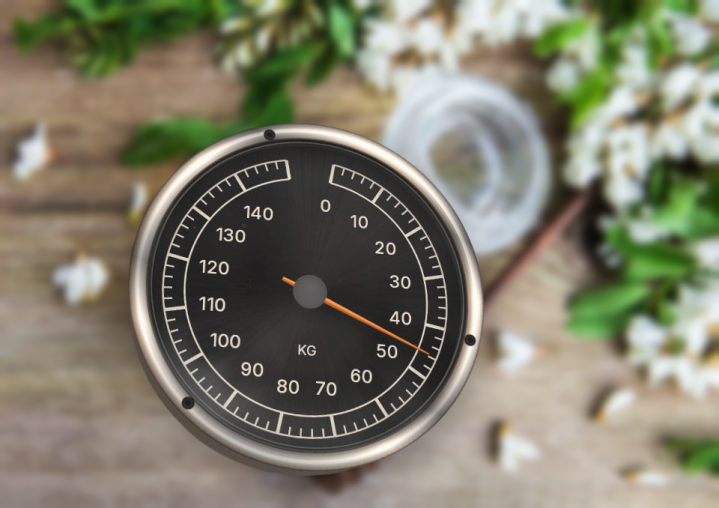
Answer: 46 kg
